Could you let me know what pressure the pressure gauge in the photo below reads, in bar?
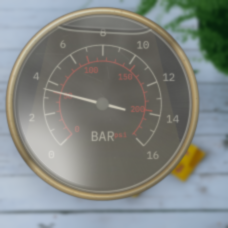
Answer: 3.5 bar
